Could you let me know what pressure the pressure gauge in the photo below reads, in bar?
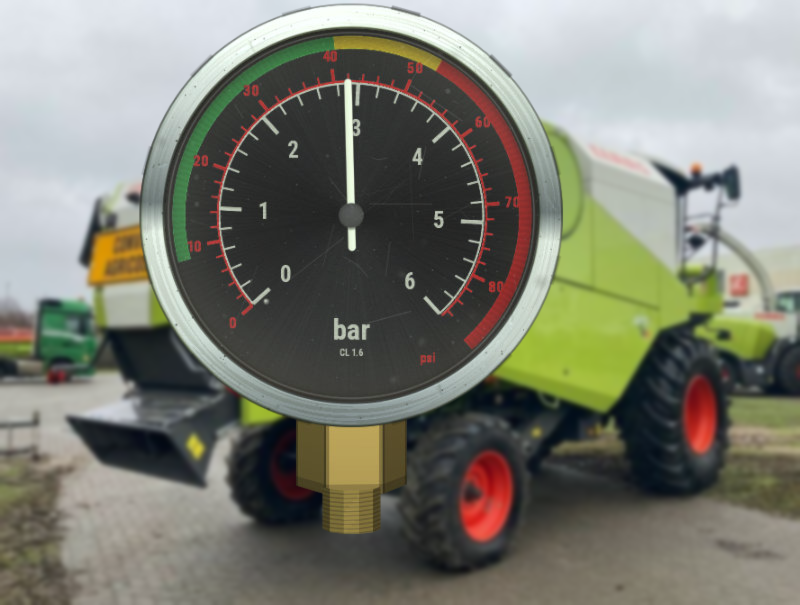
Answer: 2.9 bar
